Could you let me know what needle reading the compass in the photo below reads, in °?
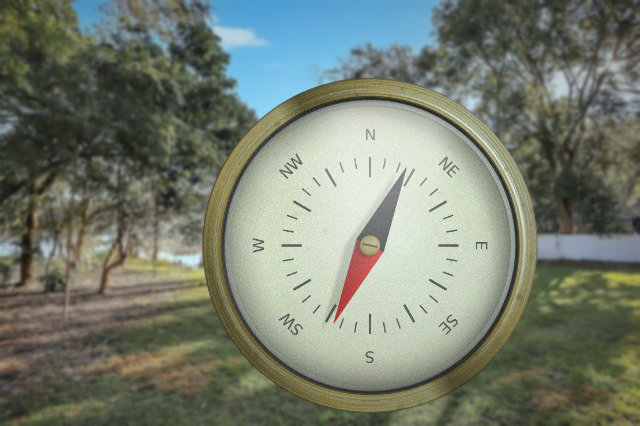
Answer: 205 °
